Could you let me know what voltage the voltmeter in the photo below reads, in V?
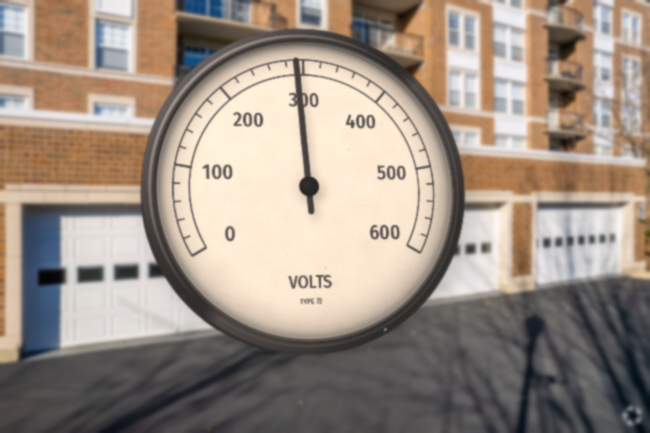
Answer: 290 V
